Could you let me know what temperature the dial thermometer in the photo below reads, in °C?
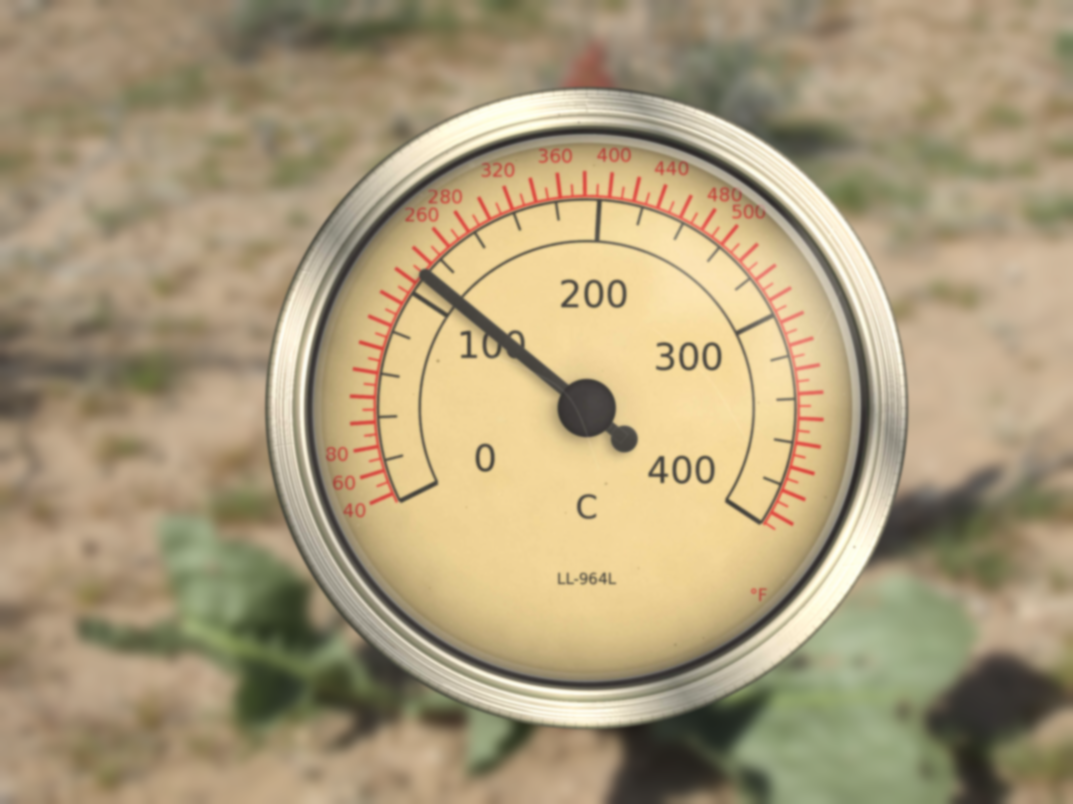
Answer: 110 °C
